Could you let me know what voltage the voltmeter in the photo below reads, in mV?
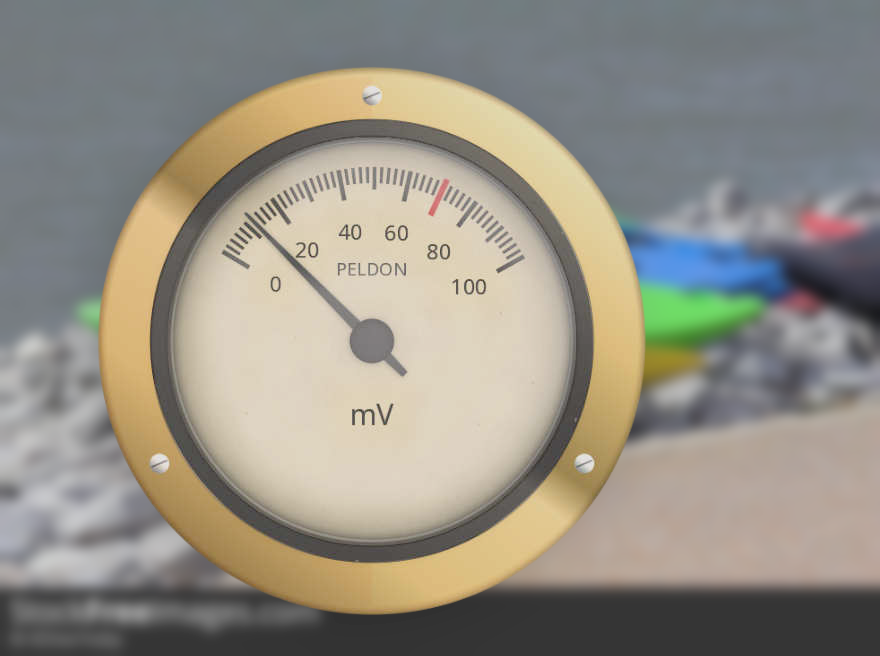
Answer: 12 mV
